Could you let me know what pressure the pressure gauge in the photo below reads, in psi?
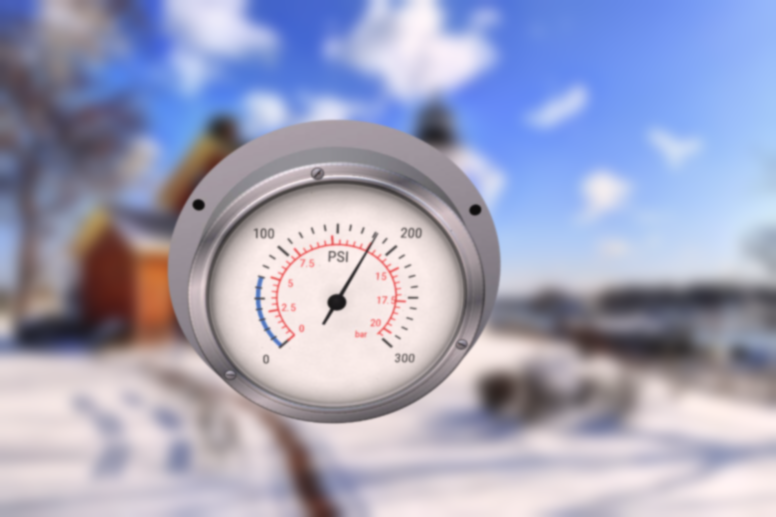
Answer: 180 psi
